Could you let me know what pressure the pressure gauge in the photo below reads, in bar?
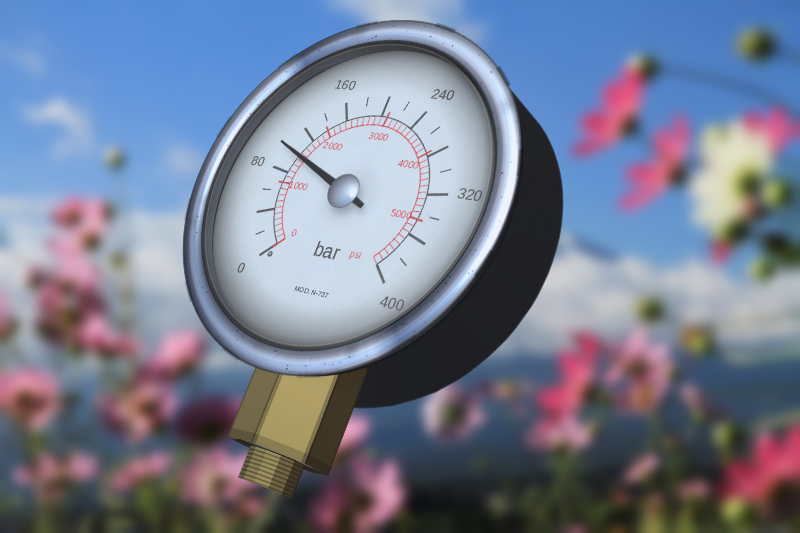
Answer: 100 bar
